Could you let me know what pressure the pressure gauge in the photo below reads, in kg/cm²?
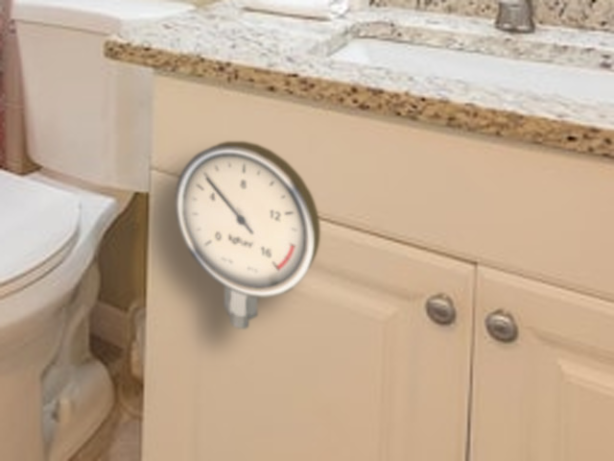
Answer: 5 kg/cm²
